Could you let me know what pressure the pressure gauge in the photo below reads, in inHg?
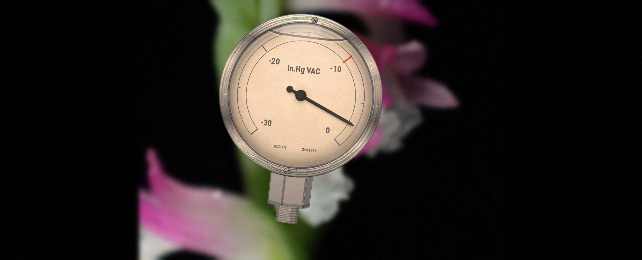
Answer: -2.5 inHg
